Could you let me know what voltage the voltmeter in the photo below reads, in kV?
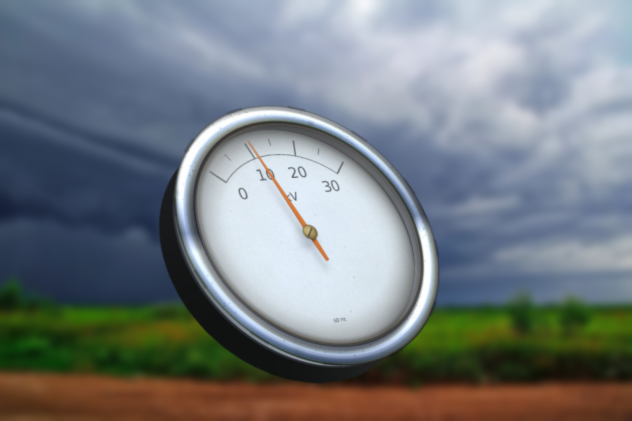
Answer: 10 kV
